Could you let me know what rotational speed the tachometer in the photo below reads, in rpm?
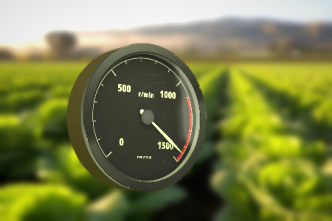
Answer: 1450 rpm
